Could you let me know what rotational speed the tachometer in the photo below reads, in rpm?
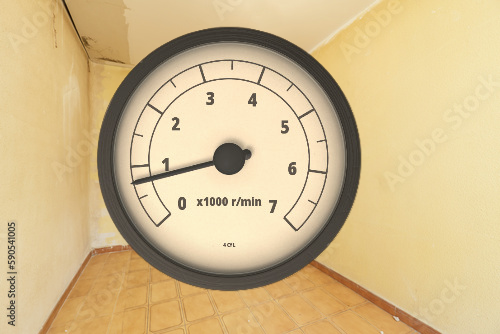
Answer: 750 rpm
